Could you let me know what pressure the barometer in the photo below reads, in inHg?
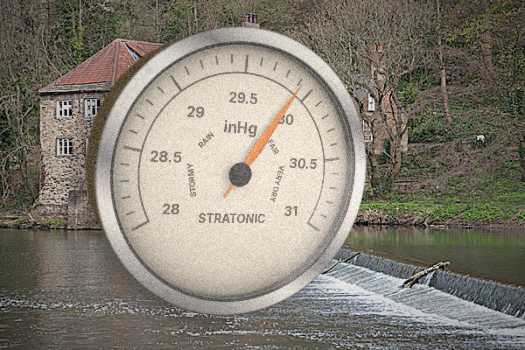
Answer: 29.9 inHg
